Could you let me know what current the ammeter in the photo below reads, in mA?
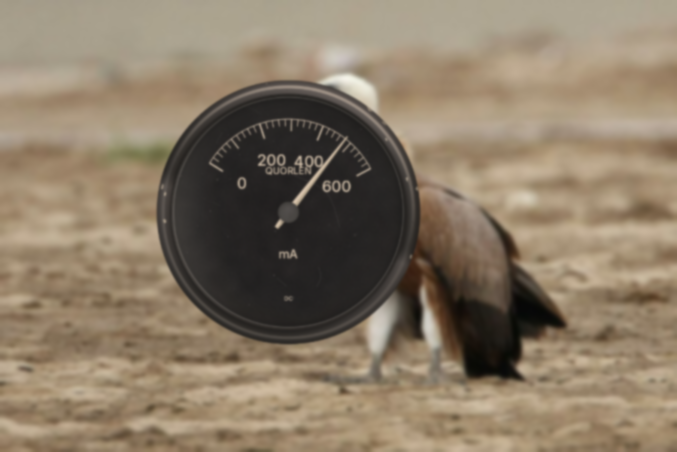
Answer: 480 mA
